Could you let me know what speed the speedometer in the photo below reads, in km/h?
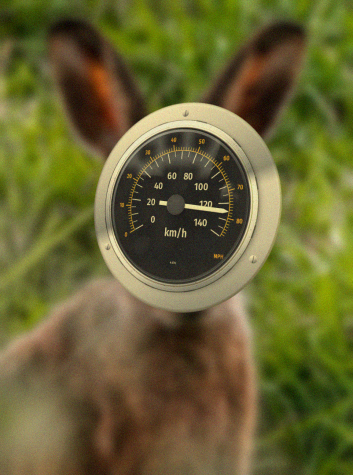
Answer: 125 km/h
